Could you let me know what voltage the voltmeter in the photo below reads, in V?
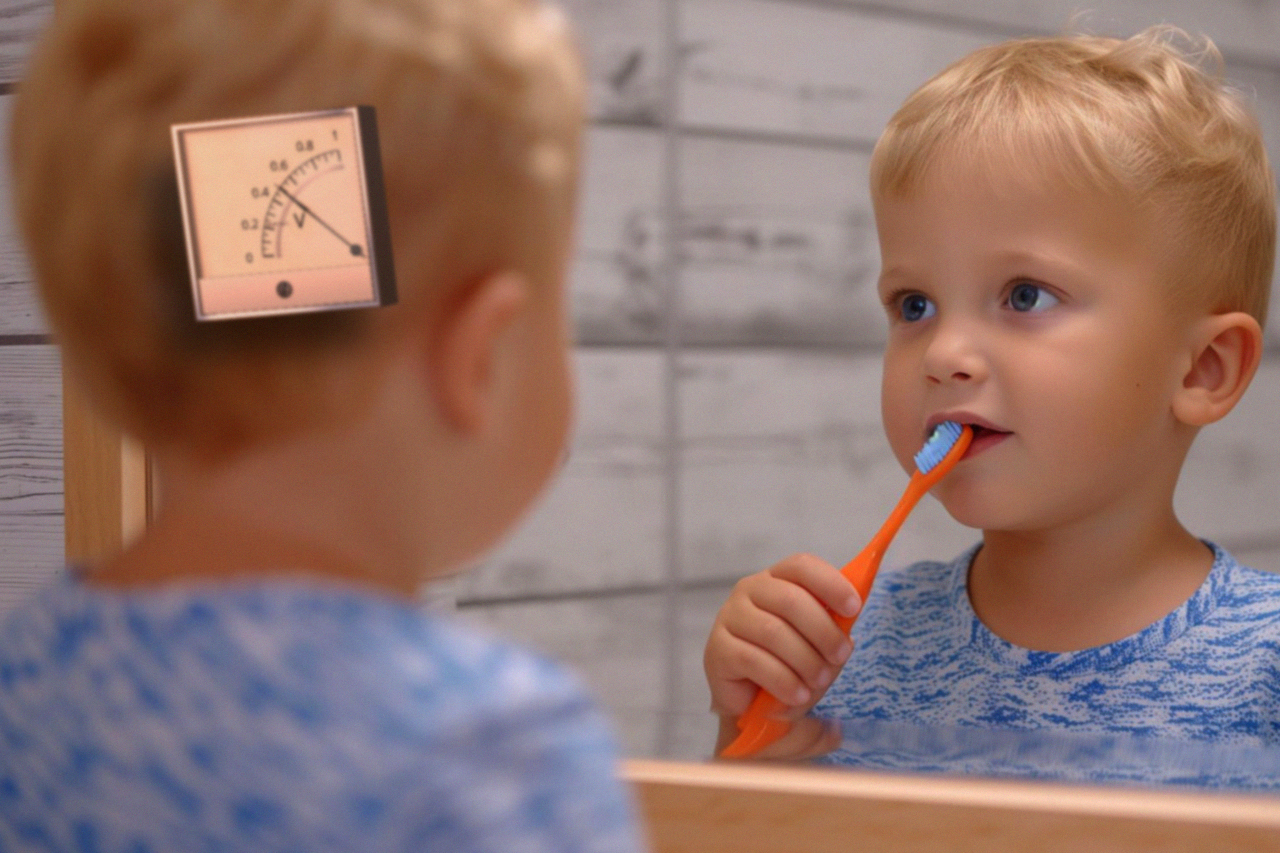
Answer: 0.5 V
